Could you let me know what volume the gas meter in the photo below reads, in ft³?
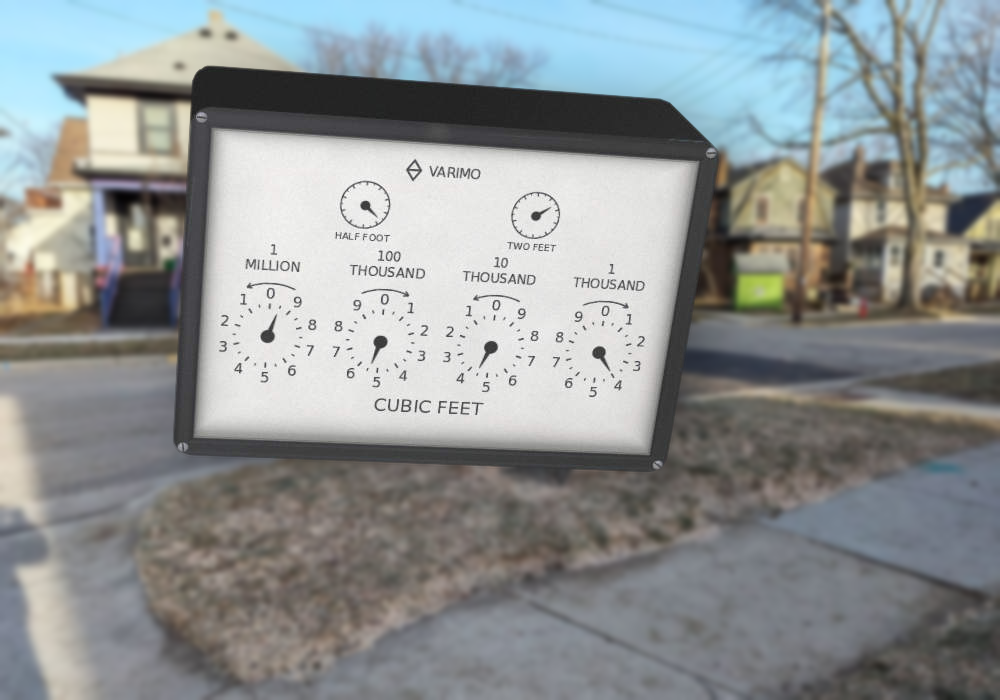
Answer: 954400 ft³
